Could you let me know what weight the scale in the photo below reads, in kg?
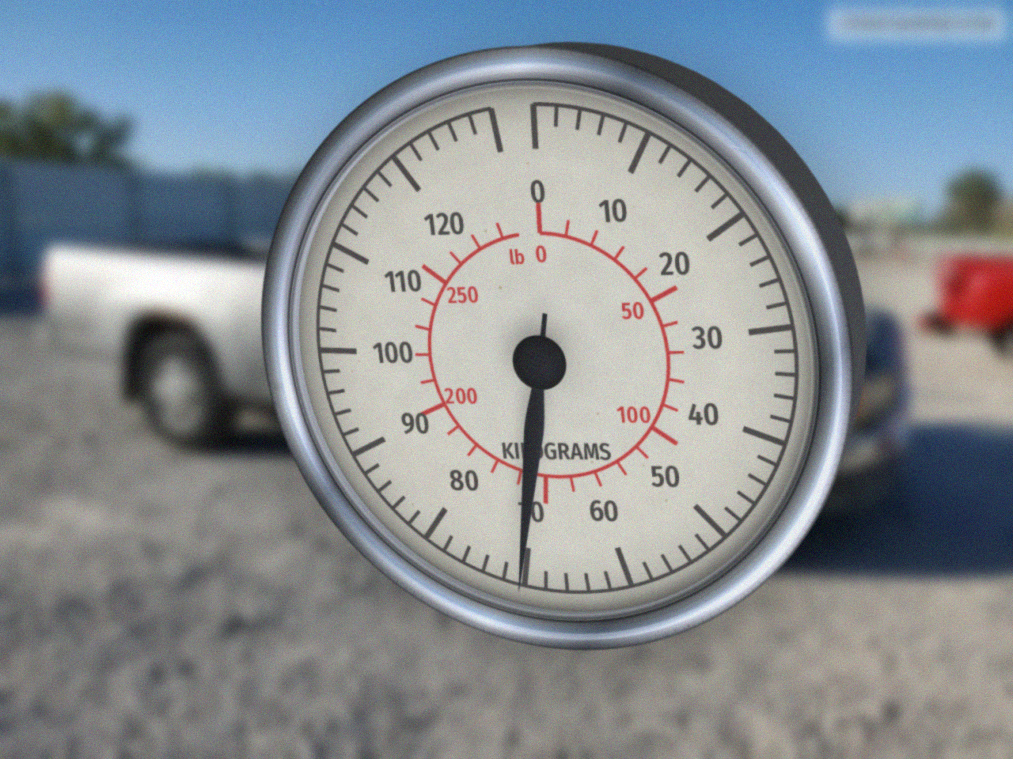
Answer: 70 kg
